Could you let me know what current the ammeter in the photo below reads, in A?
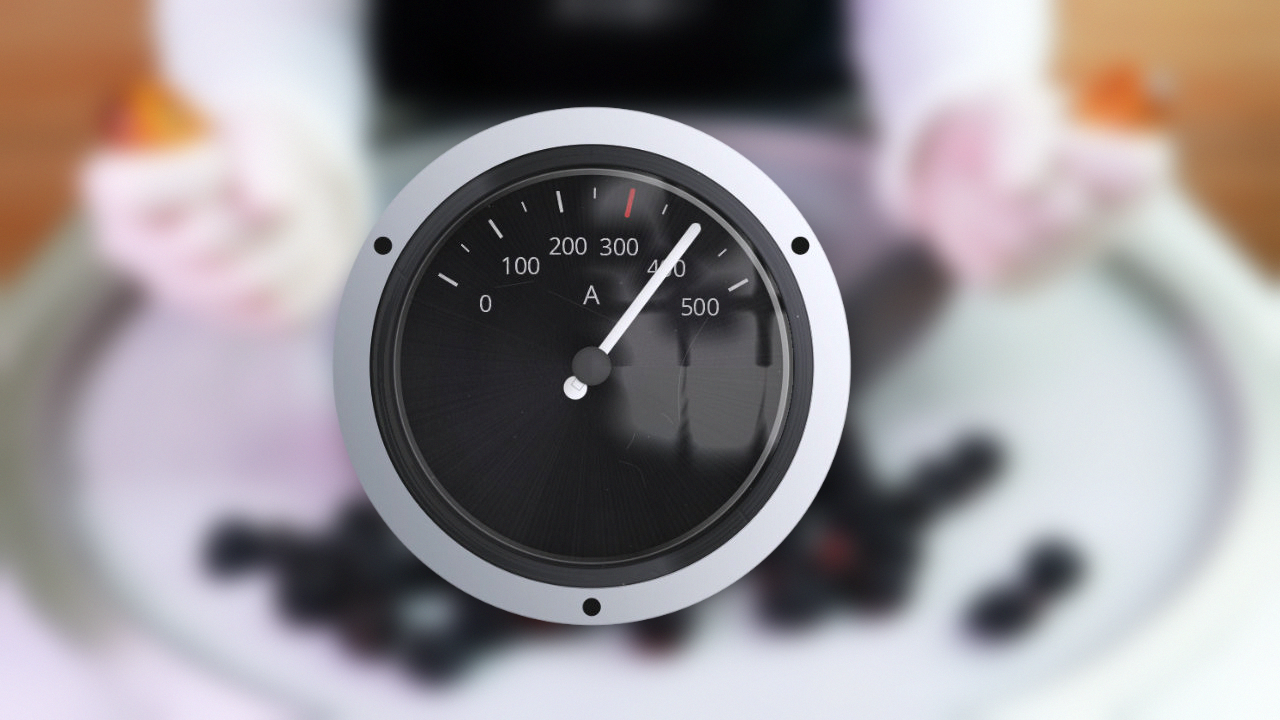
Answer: 400 A
